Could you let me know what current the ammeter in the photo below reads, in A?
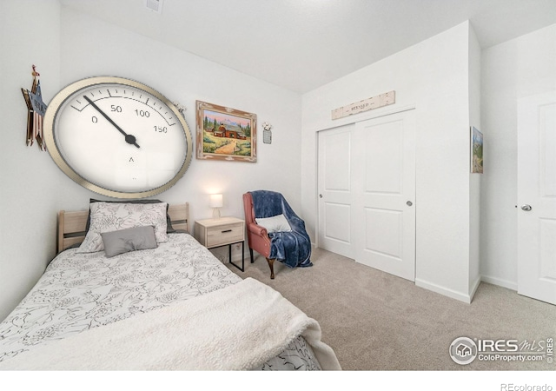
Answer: 20 A
